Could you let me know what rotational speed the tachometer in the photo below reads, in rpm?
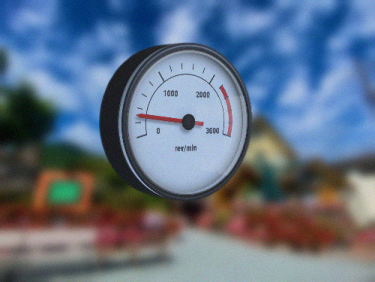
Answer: 300 rpm
